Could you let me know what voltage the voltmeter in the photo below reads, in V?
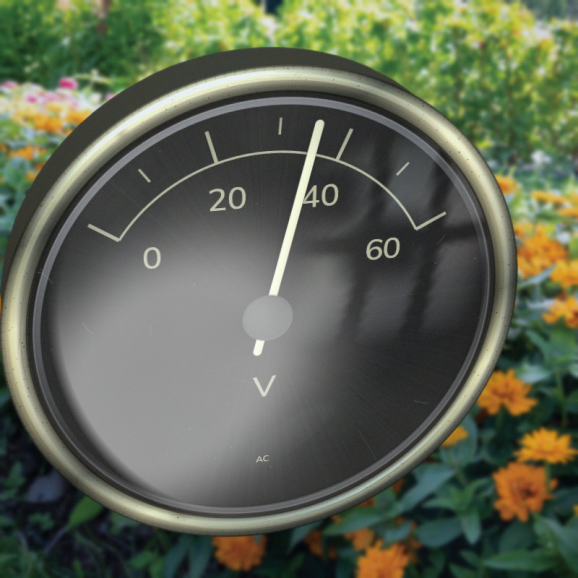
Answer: 35 V
